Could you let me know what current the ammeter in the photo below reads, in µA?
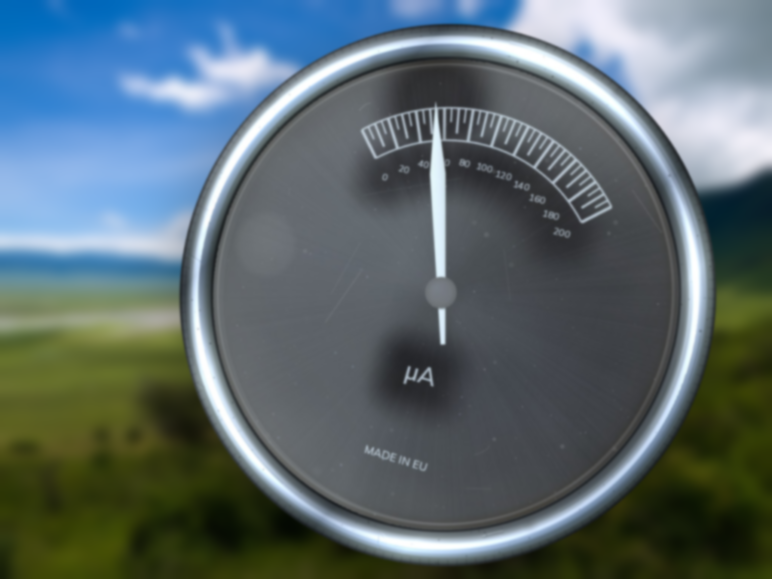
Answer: 55 µA
